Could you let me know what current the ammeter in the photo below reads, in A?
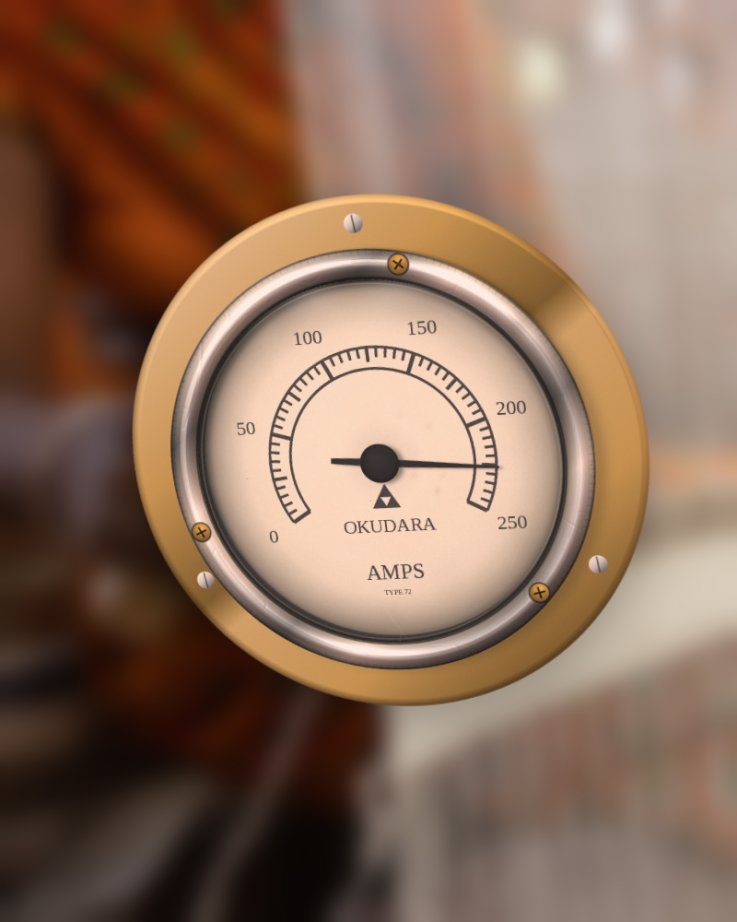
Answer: 225 A
